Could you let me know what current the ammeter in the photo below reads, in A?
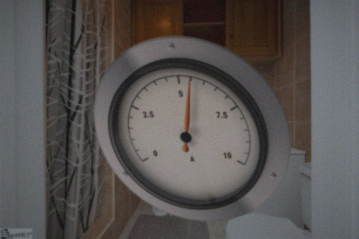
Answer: 5.5 A
